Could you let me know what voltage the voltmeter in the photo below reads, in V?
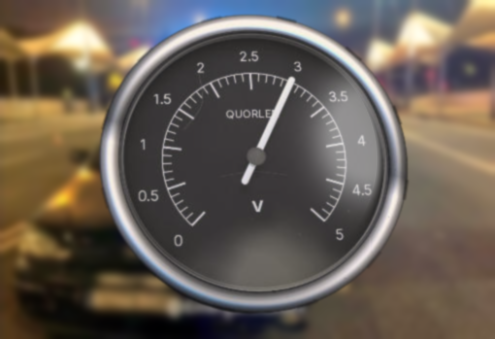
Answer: 3 V
